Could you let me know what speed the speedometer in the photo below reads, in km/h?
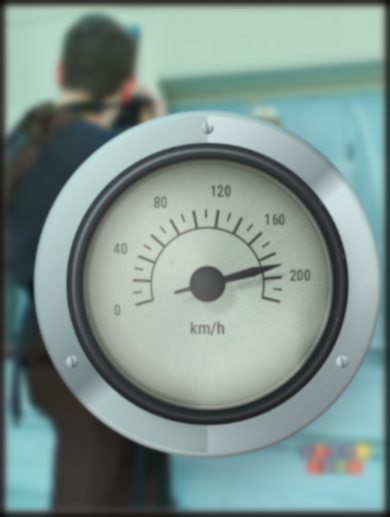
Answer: 190 km/h
